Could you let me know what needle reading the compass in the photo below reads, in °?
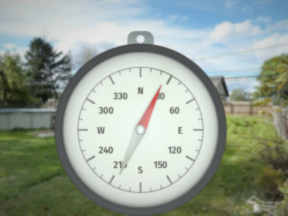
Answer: 25 °
